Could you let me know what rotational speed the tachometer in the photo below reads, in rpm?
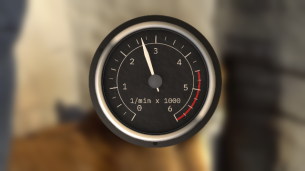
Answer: 2625 rpm
